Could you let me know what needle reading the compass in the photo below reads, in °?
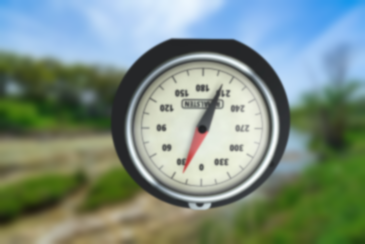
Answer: 22.5 °
